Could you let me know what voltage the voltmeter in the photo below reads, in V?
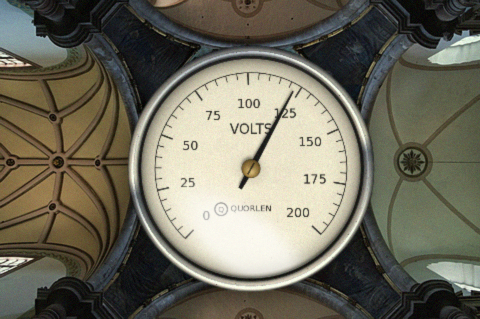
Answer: 122.5 V
